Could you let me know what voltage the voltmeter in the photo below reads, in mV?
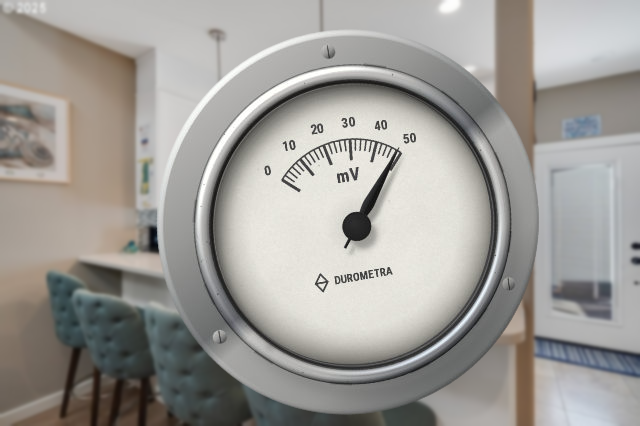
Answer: 48 mV
